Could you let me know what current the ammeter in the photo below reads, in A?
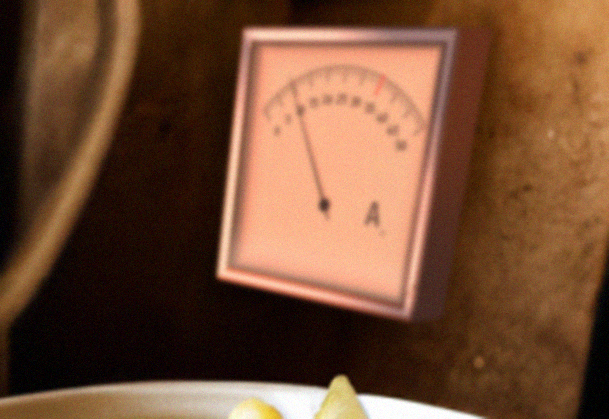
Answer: 10 A
